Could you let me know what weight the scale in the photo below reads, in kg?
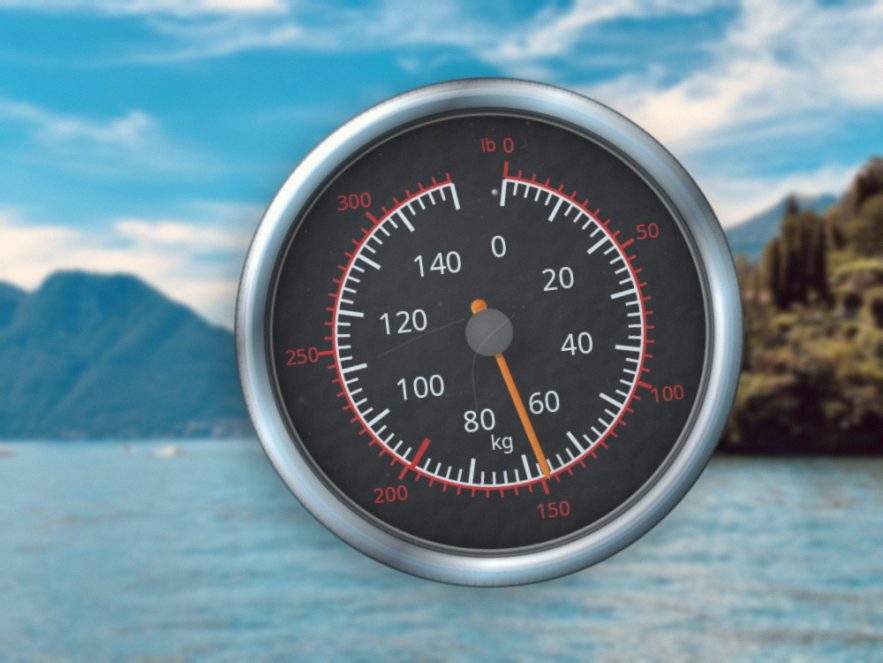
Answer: 67 kg
